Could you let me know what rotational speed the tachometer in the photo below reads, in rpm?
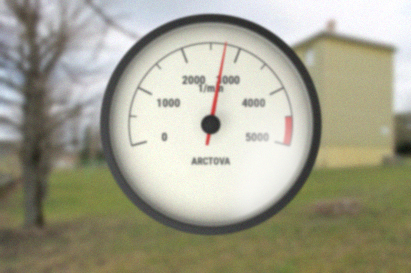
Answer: 2750 rpm
